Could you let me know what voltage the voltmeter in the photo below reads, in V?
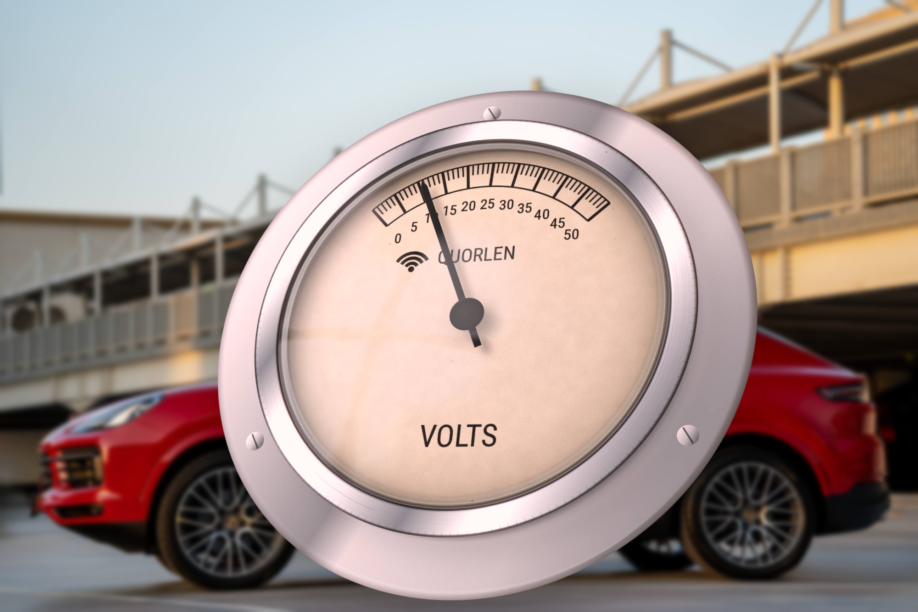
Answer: 11 V
